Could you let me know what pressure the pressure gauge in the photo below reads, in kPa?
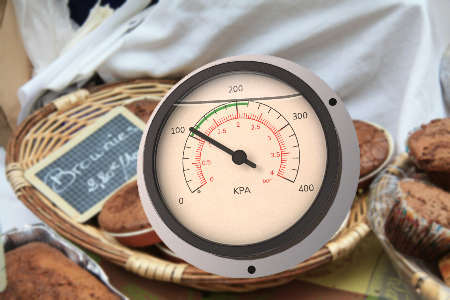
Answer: 110 kPa
